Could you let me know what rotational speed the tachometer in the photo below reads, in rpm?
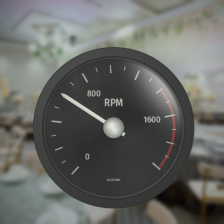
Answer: 600 rpm
